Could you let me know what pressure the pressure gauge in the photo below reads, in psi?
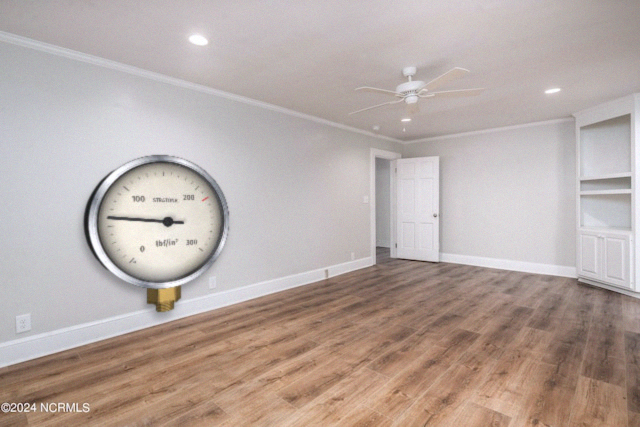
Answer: 60 psi
